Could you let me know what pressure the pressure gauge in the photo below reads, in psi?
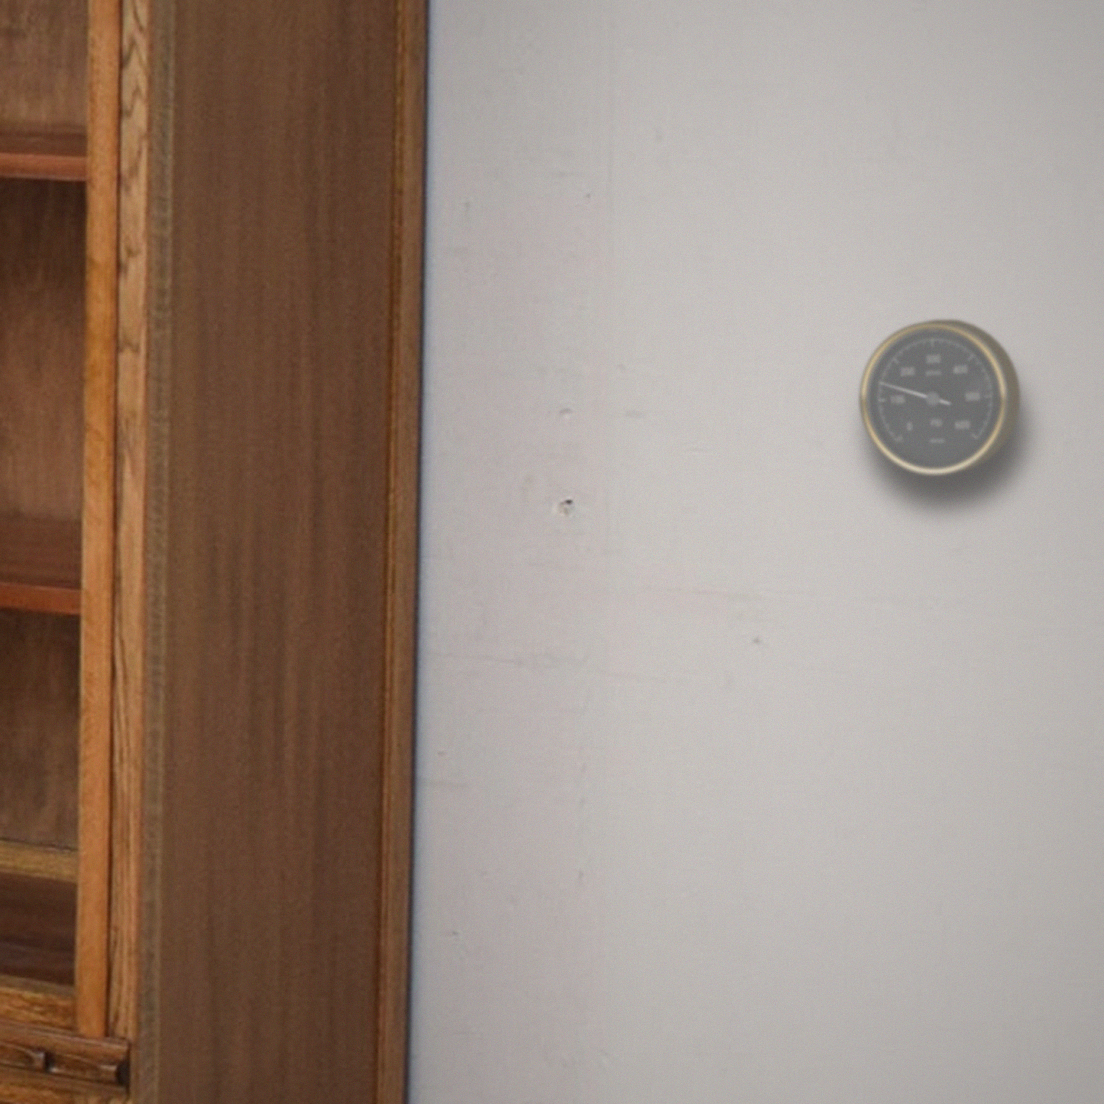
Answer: 140 psi
